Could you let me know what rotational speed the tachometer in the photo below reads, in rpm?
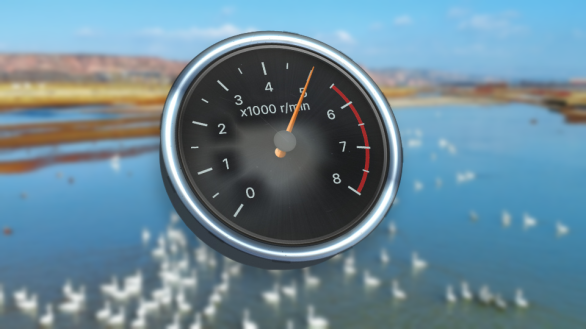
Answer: 5000 rpm
